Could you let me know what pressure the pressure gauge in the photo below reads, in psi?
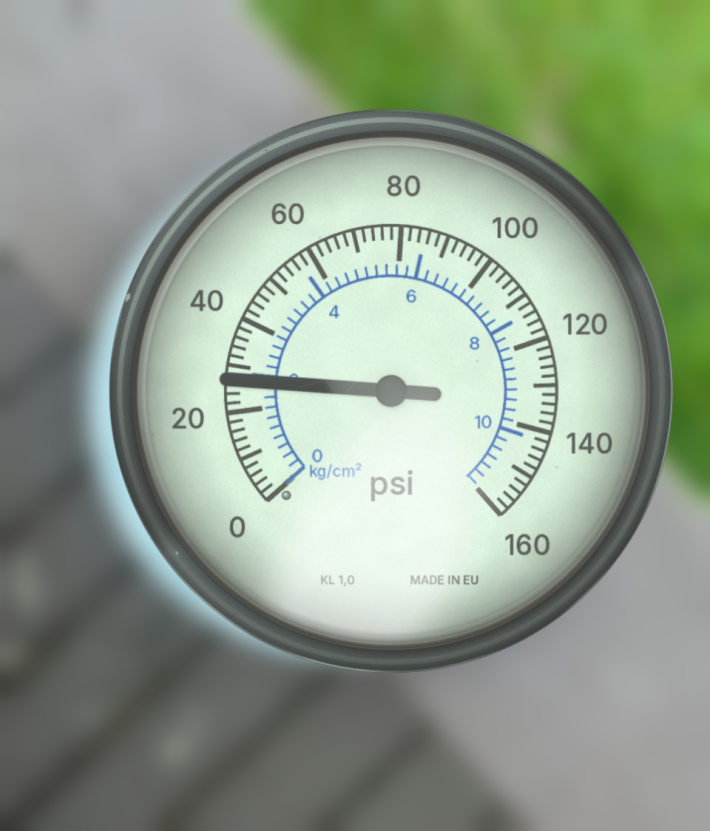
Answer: 27 psi
